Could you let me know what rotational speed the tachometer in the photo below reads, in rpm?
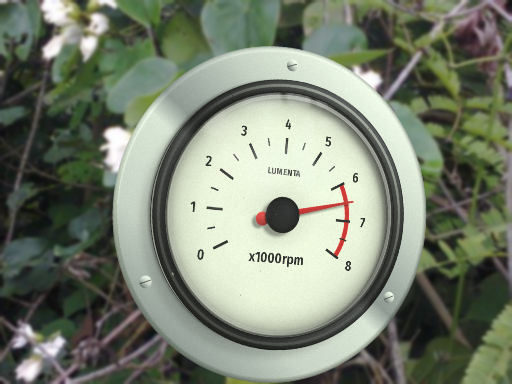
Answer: 6500 rpm
